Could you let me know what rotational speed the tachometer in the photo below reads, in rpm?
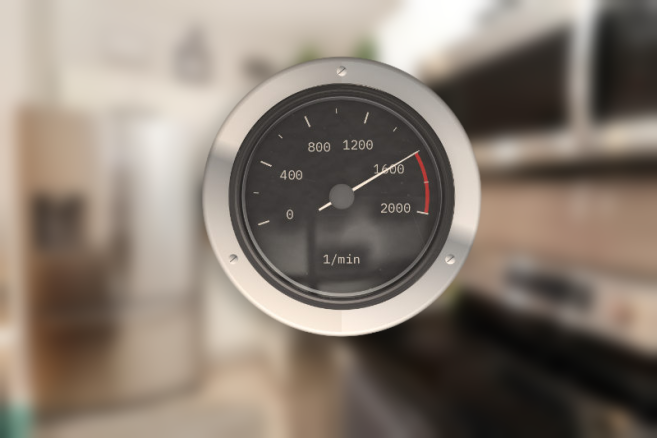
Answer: 1600 rpm
